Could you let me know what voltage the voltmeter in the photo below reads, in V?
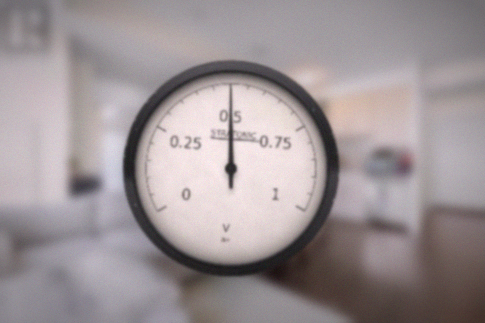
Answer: 0.5 V
